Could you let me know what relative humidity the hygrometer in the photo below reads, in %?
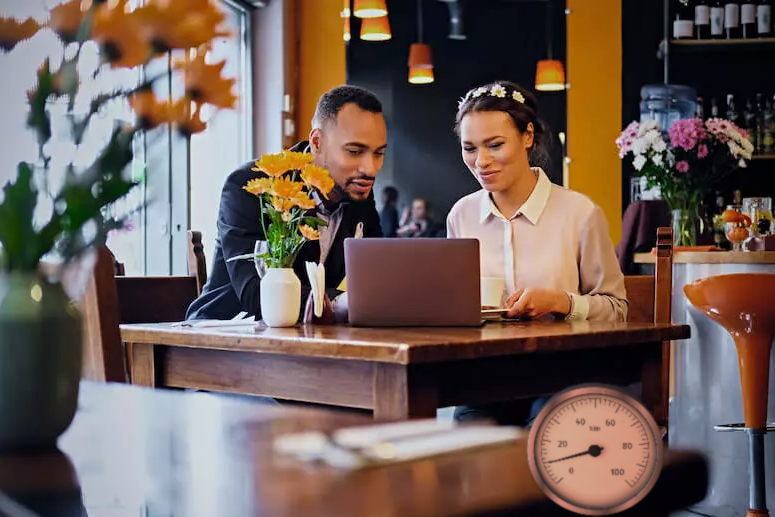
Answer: 10 %
